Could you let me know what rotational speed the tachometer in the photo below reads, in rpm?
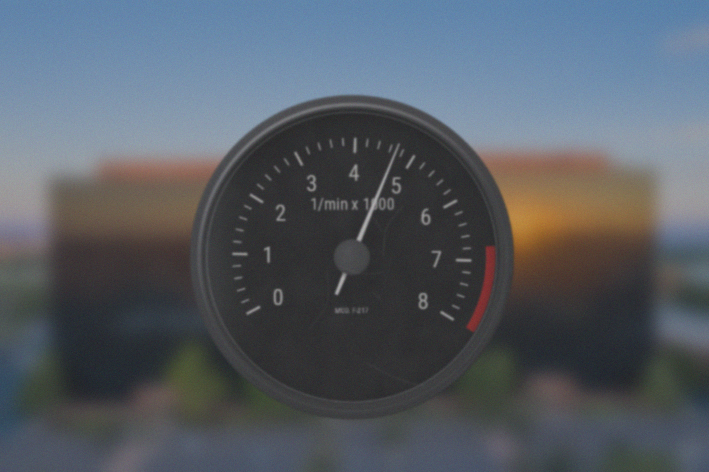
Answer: 4700 rpm
